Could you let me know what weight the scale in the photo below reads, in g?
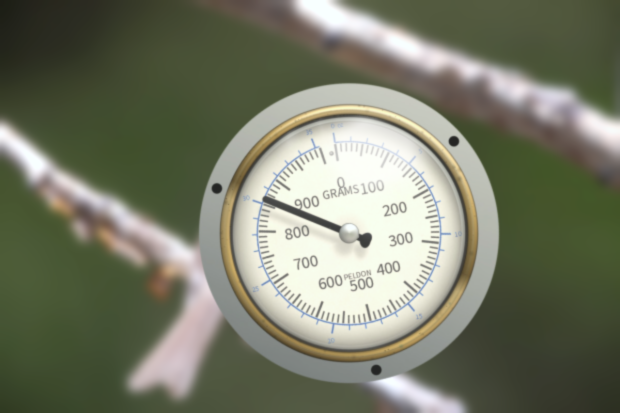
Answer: 860 g
